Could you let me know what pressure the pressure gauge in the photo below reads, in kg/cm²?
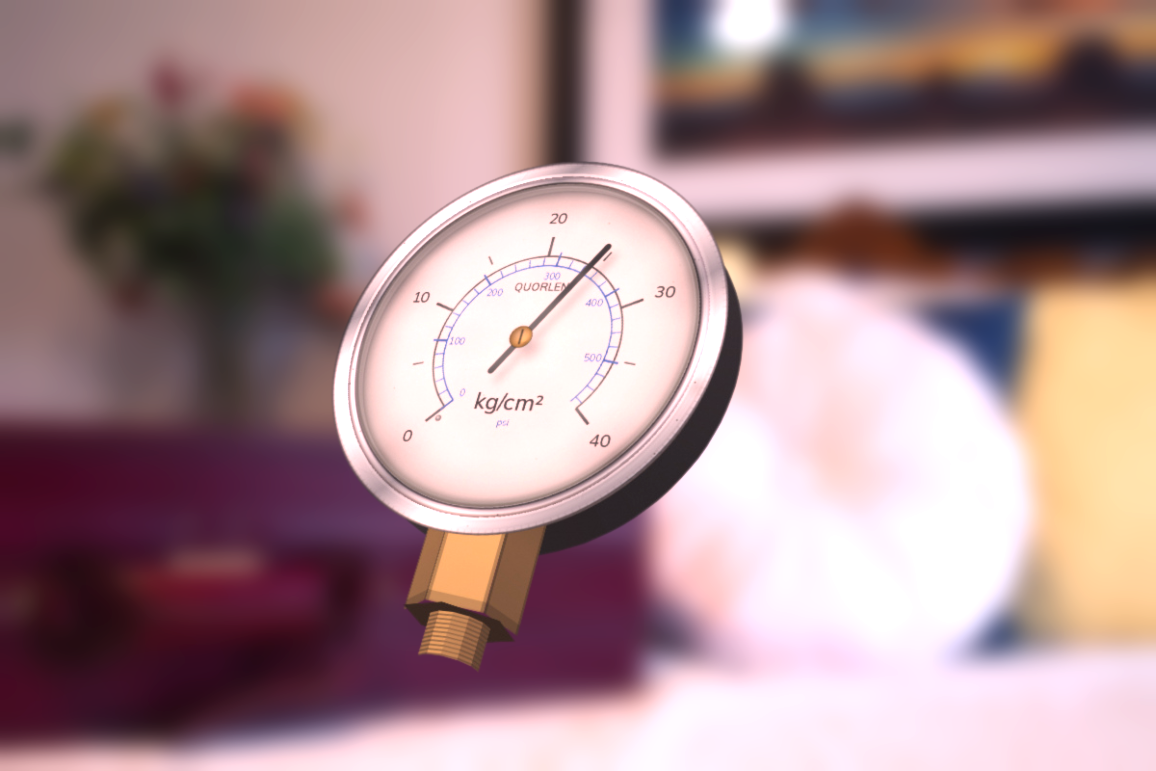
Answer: 25 kg/cm²
